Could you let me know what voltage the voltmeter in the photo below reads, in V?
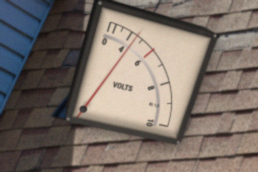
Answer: 4.5 V
